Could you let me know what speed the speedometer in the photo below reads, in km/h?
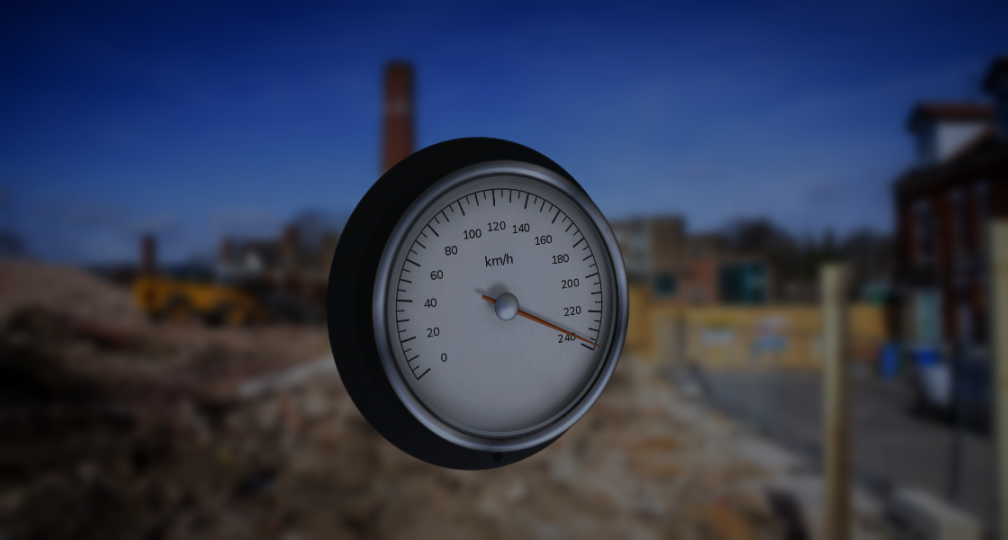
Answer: 237.5 km/h
